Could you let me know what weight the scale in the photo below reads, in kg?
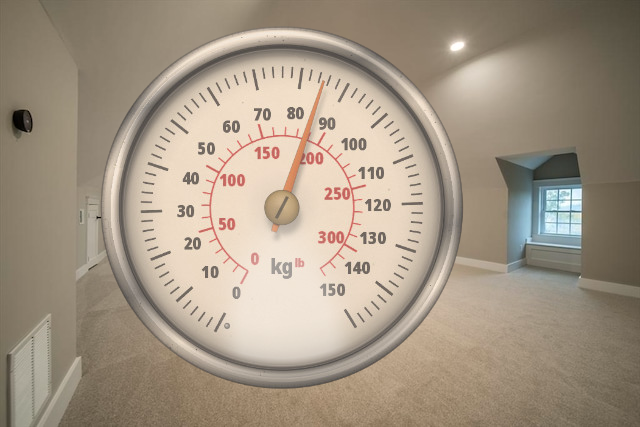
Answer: 85 kg
